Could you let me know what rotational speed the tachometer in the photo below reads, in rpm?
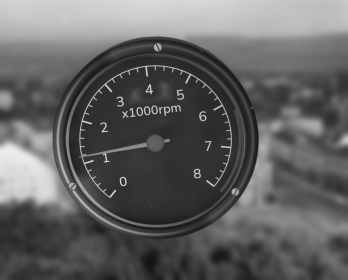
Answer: 1200 rpm
